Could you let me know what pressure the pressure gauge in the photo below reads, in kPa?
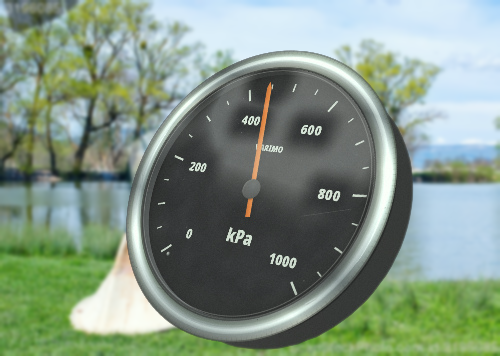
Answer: 450 kPa
